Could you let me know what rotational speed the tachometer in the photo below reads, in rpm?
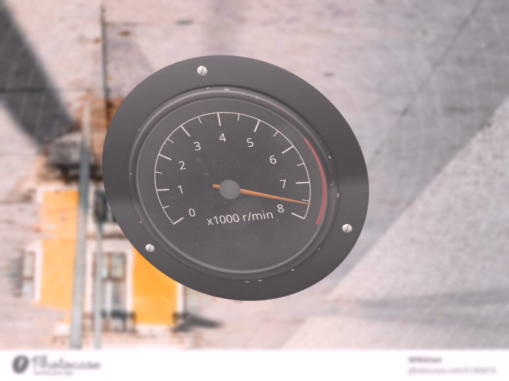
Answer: 7500 rpm
